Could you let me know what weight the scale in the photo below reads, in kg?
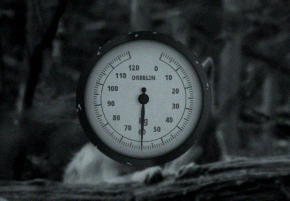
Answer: 60 kg
